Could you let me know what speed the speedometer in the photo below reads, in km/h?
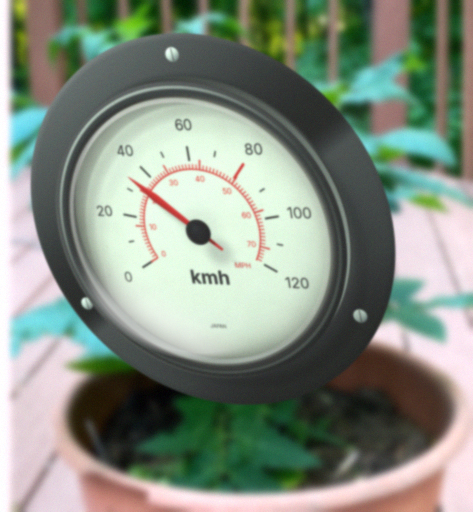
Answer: 35 km/h
